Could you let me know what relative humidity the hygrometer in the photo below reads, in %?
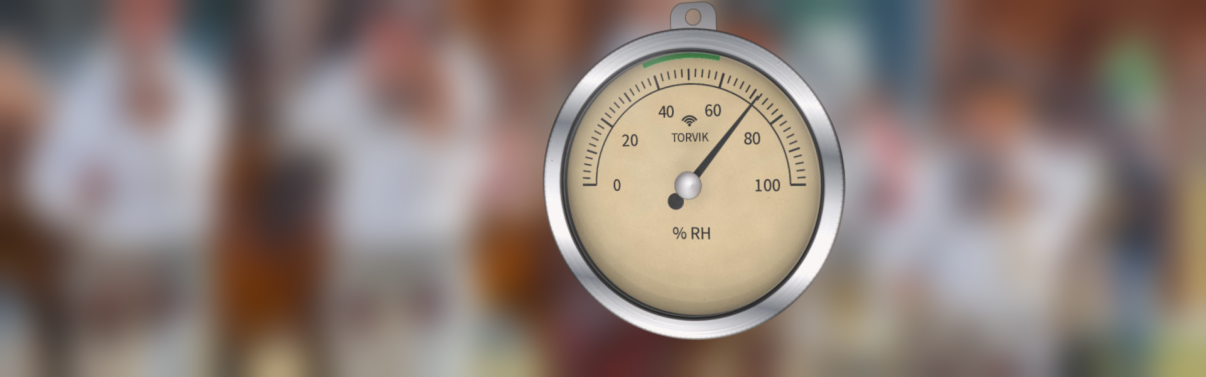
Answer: 72 %
